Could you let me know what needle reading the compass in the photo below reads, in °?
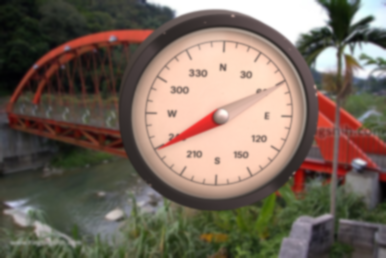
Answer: 240 °
